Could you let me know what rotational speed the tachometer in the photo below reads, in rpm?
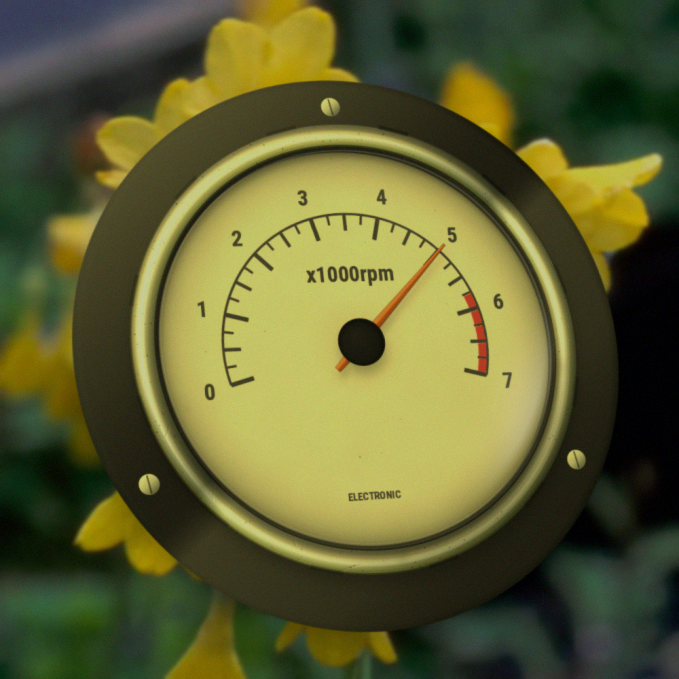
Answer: 5000 rpm
